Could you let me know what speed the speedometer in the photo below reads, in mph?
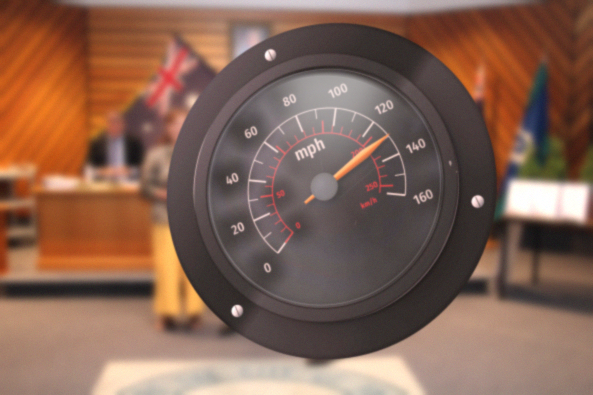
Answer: 130 mph
